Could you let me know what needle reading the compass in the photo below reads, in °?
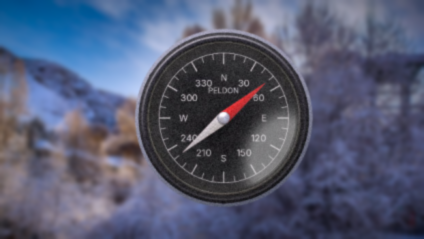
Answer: 50 °
